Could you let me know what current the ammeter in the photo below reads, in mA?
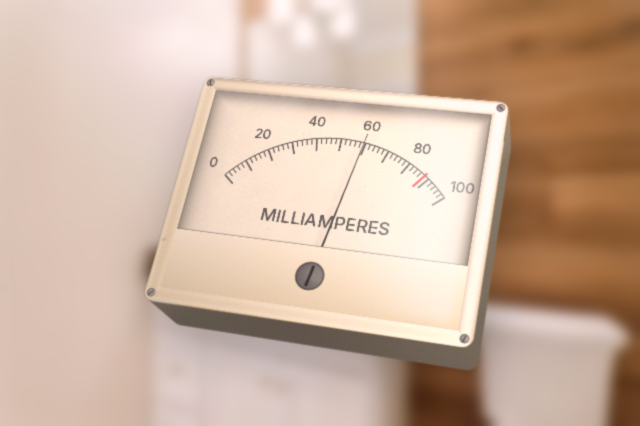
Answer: 60 mA
